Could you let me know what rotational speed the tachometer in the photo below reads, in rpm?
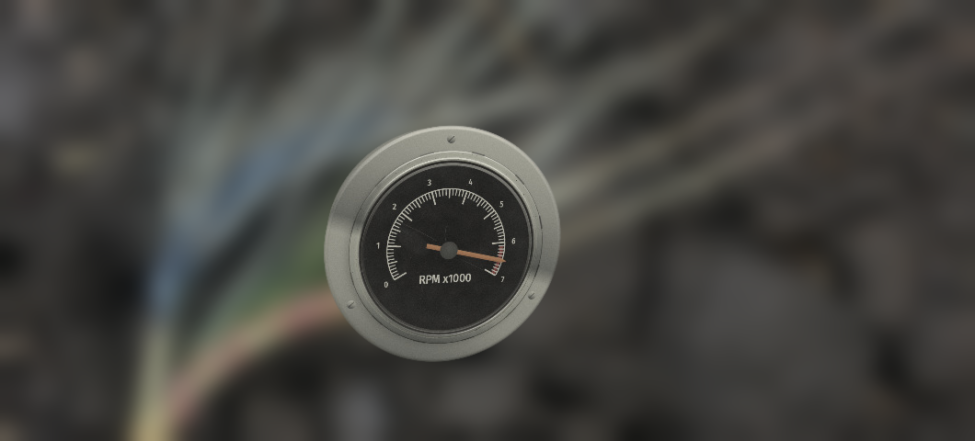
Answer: 6500 rpm
